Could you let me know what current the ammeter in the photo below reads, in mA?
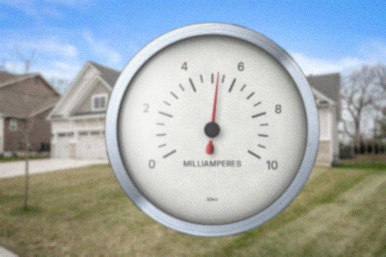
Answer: 5.25 mA
